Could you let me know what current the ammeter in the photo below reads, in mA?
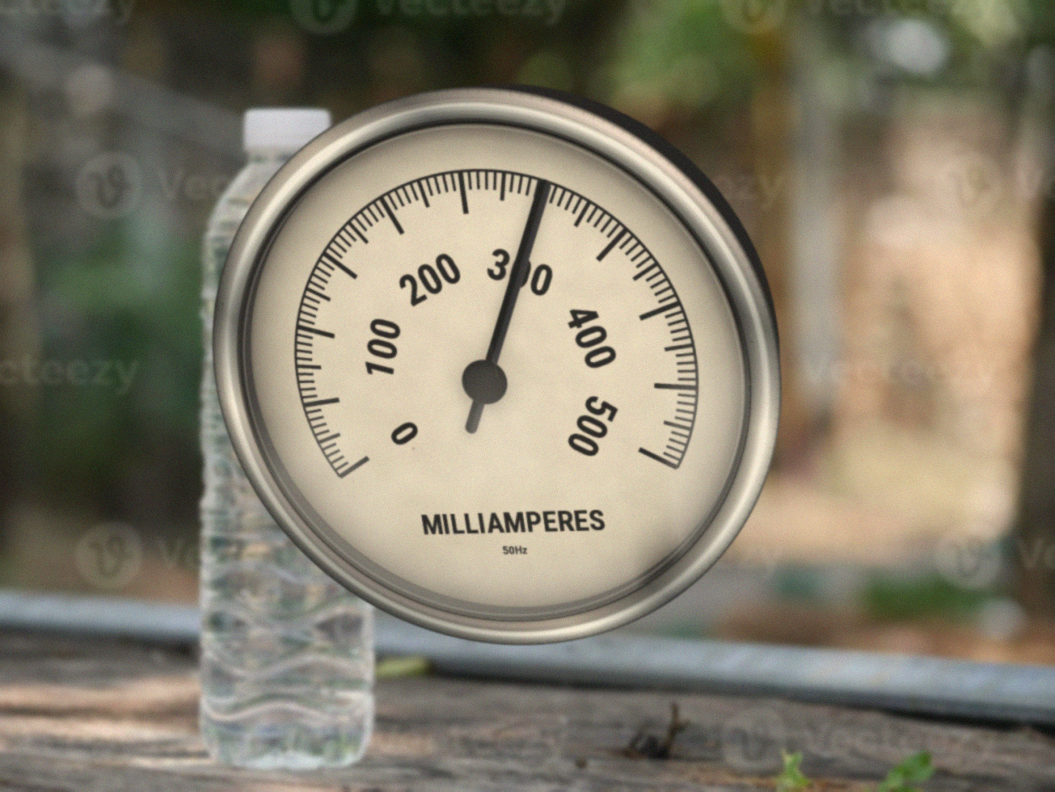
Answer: 300 mA
